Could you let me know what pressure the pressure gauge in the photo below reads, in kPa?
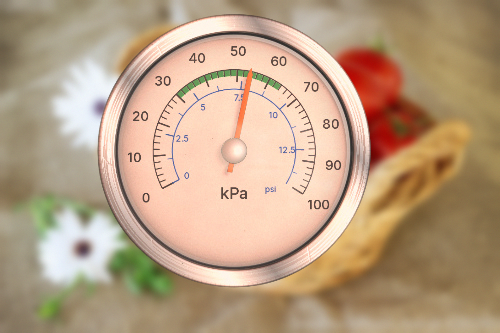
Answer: 54 kPa
